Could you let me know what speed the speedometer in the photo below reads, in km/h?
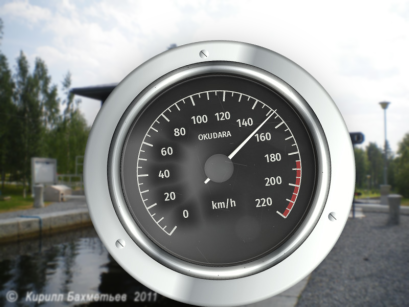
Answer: 152.5 km/h
